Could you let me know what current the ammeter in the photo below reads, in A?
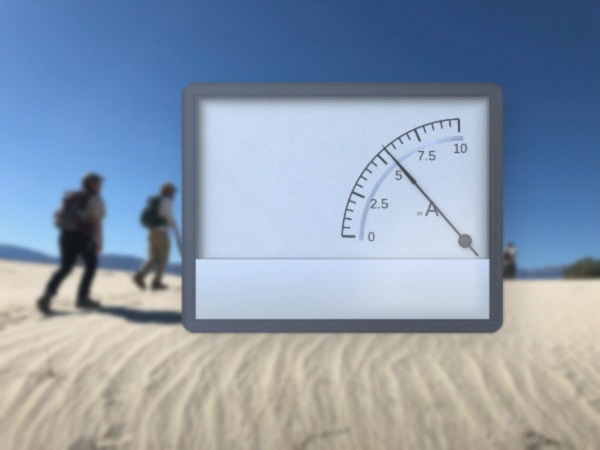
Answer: 5.5 A
